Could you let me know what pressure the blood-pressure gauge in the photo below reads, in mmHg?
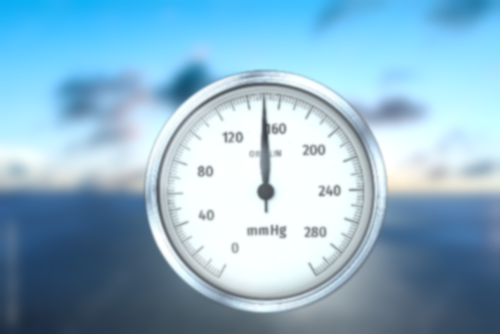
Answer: 150 mmHg
